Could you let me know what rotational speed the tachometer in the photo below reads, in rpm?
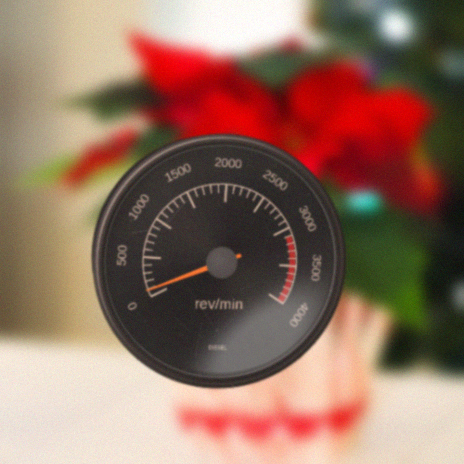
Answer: 100 rpm
